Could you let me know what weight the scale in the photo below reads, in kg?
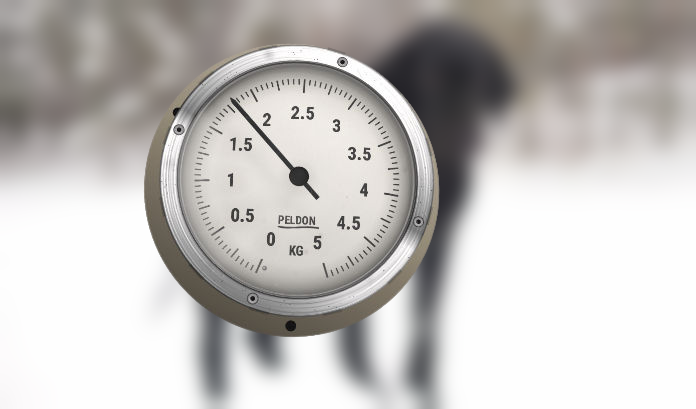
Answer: 1.8 kg
